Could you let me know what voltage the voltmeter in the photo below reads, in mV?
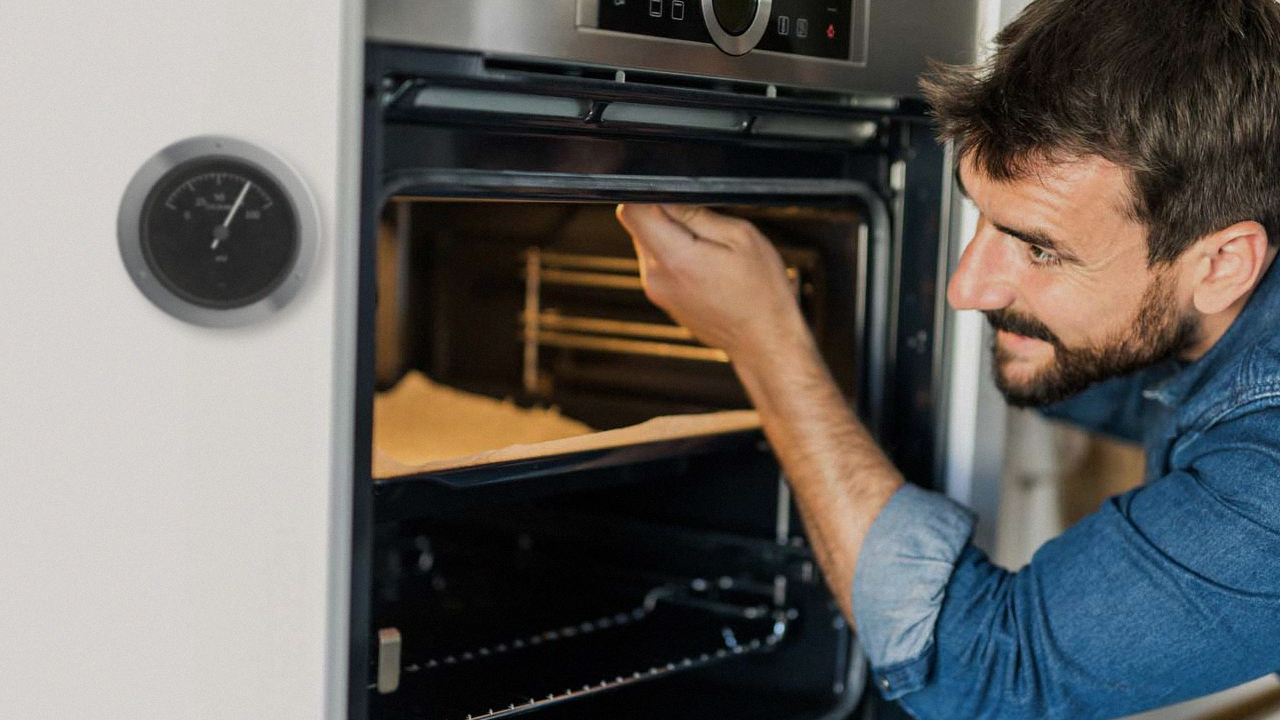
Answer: 75 mV
